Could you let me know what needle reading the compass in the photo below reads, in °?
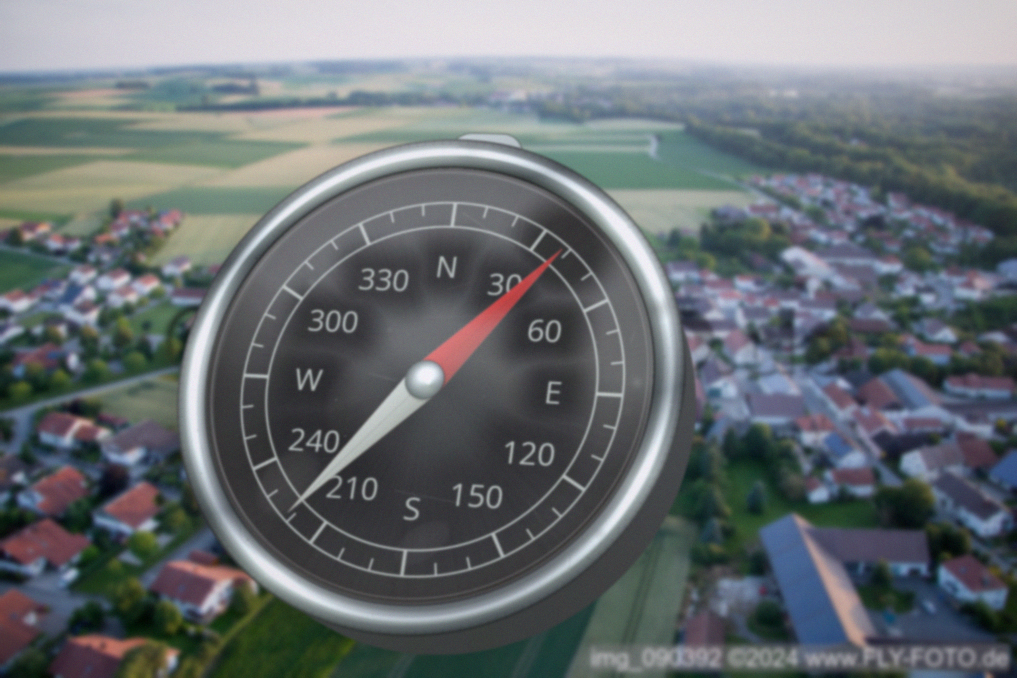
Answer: 40 °
